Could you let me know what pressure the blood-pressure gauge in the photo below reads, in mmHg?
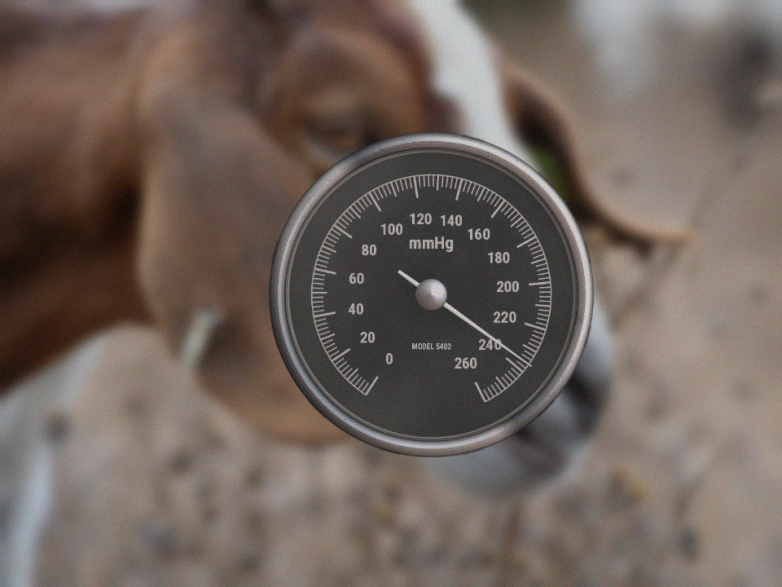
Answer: 236 mmHg
